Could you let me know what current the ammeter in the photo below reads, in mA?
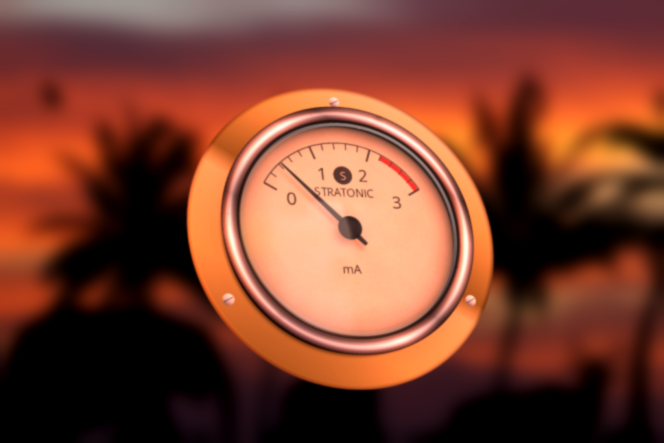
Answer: 0.4 mA
